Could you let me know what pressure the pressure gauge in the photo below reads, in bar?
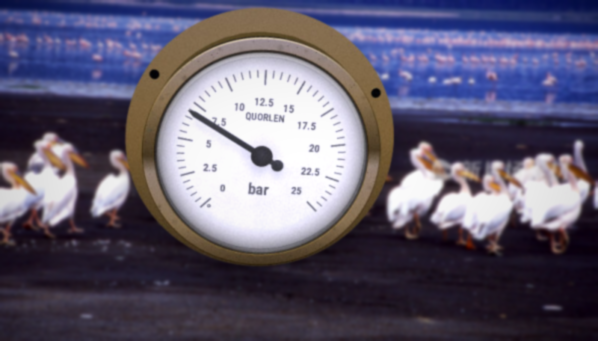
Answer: 7 bar
